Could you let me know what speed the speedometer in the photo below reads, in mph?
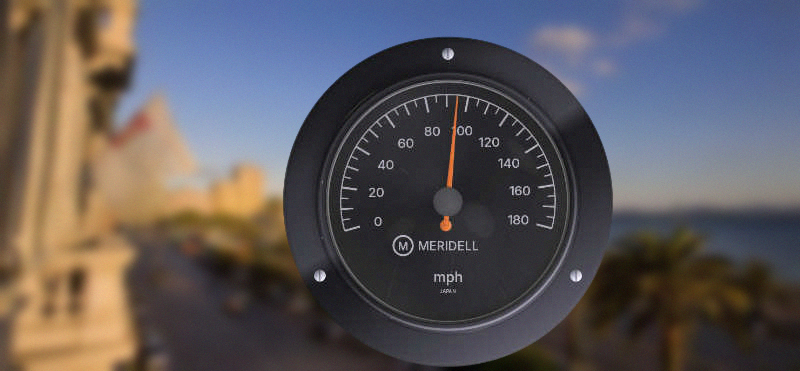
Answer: 95 mph
